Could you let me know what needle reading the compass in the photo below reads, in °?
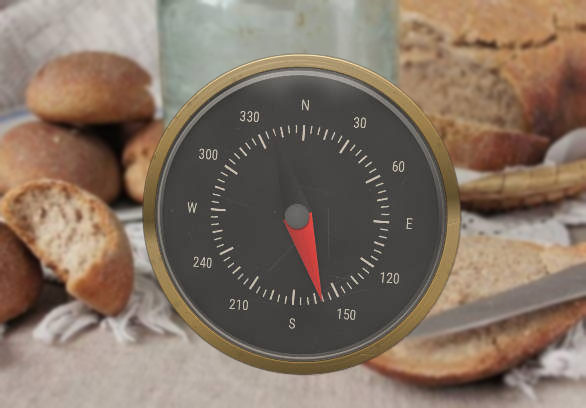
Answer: 160 °
